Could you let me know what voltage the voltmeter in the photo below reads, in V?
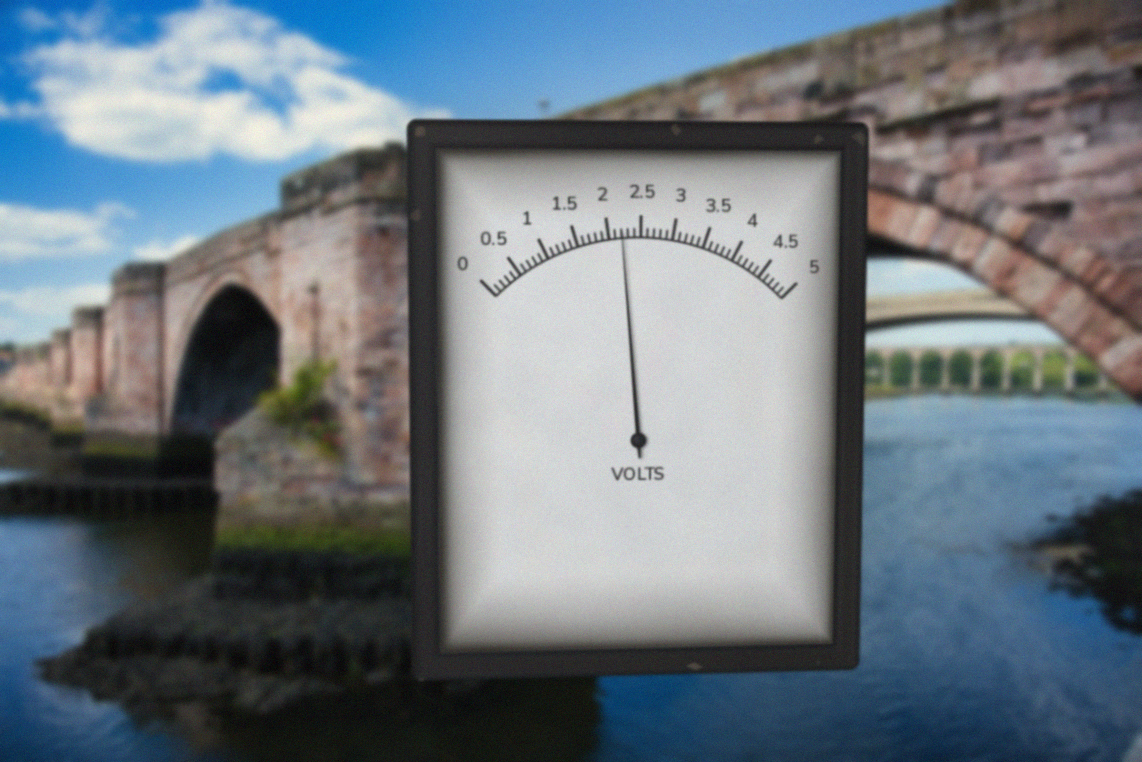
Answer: 2.2 V
